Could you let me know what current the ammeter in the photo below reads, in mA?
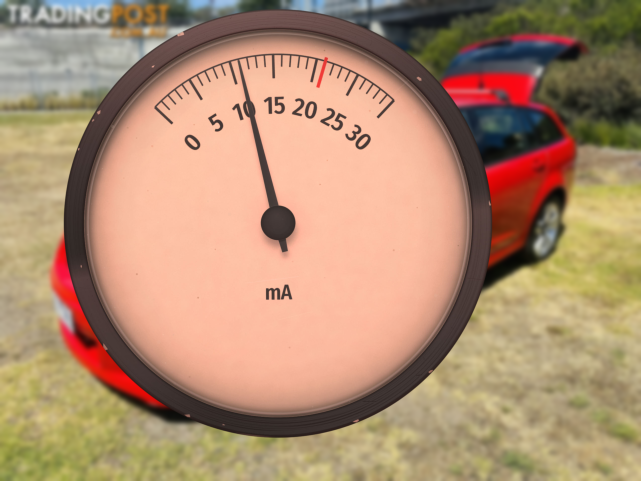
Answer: 11 mA
